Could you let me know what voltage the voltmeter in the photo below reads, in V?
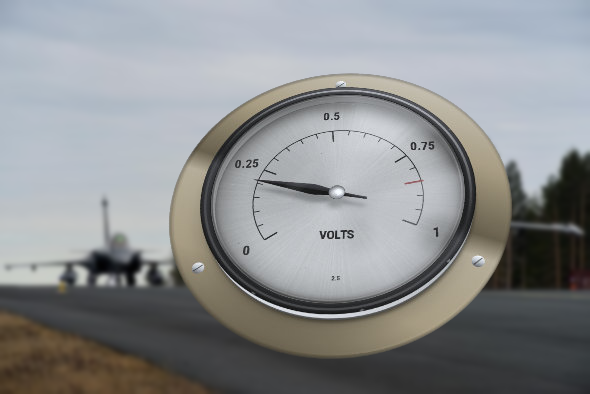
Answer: 0.2 V
